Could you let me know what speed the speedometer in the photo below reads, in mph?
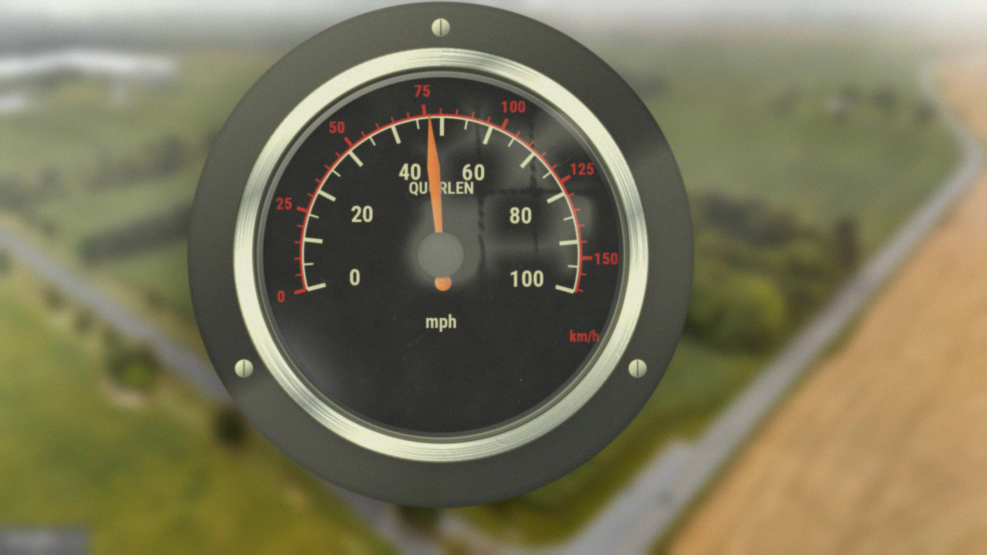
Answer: 47.5 mph
